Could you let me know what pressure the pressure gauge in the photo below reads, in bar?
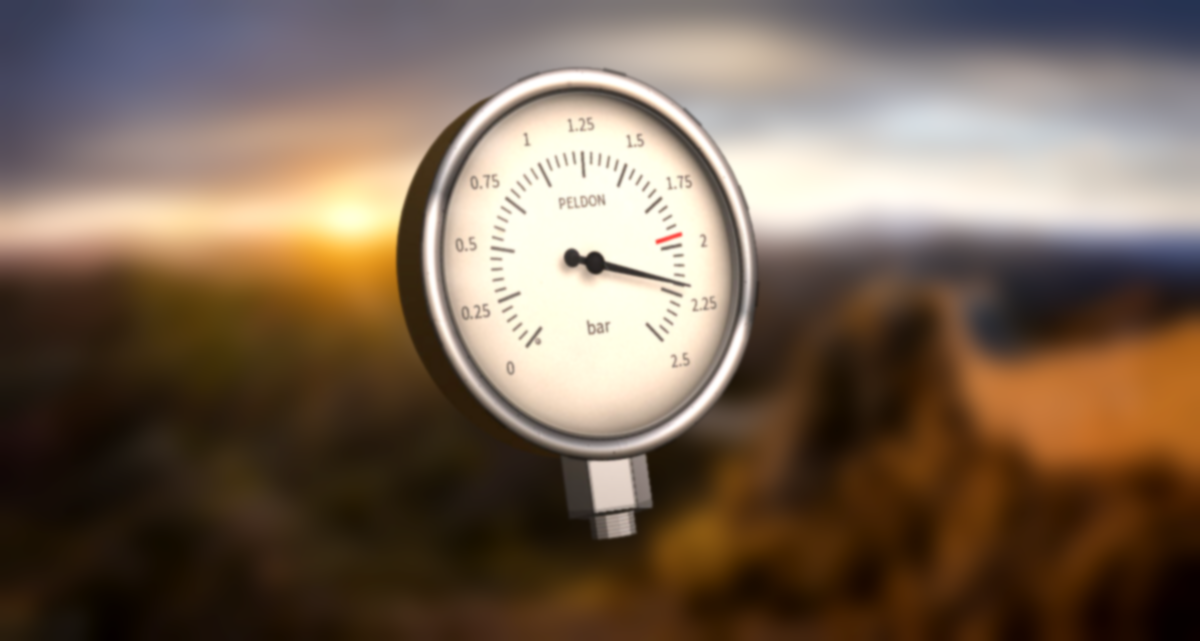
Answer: 2.2 bar
